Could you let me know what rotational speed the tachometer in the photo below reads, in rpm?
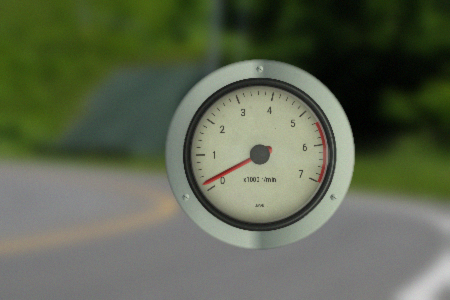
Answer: 200 rpm
